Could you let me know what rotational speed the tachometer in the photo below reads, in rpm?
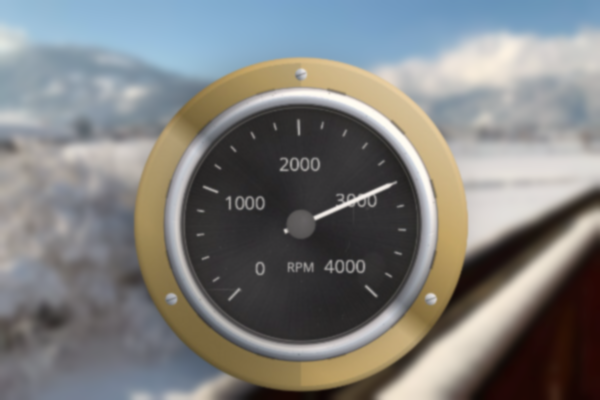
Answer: 3000 rpm
